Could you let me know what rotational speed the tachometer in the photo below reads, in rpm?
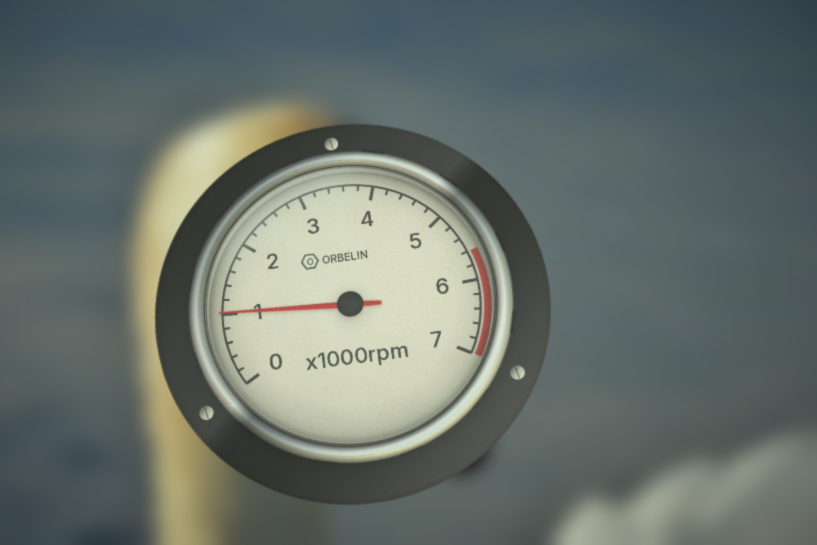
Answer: 1000 rpm
